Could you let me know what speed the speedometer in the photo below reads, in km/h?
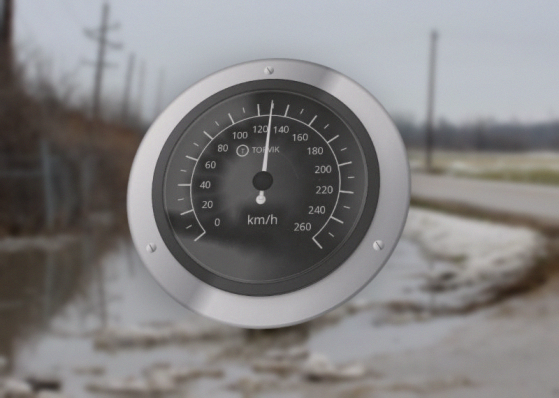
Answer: 130 km/h
